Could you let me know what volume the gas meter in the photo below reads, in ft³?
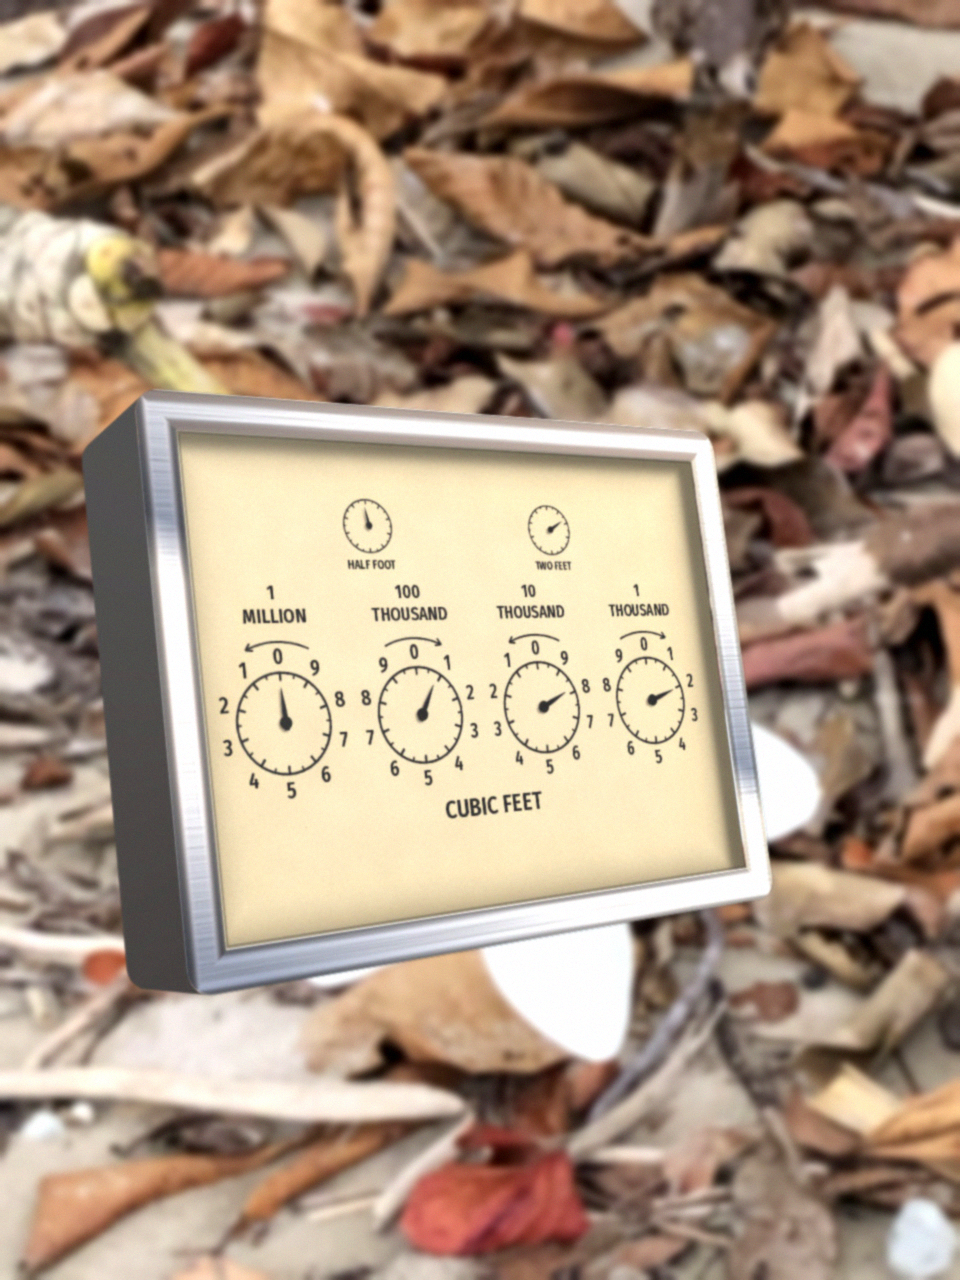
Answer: 8200 ft³
